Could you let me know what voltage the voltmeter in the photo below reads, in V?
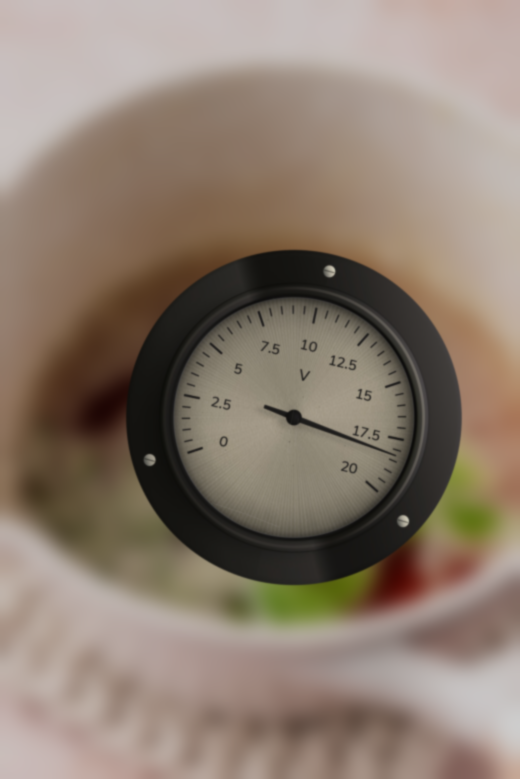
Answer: 18.25 V
